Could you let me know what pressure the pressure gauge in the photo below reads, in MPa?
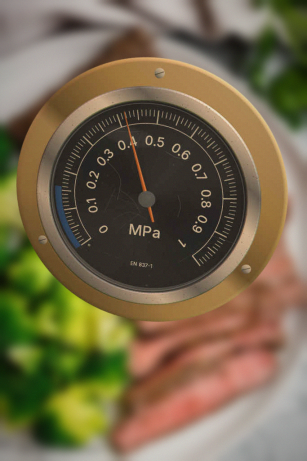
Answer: 0.42 MPa
